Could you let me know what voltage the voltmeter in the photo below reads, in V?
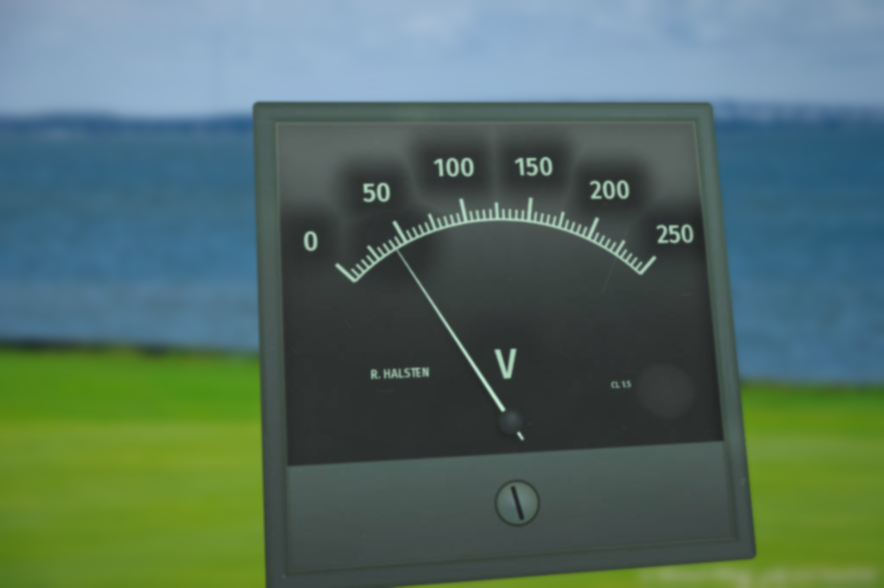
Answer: 40 V
